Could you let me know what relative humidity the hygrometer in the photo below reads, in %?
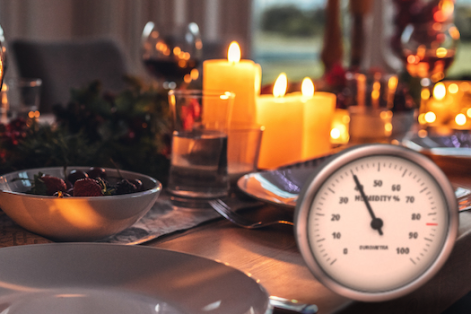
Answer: 40 %
